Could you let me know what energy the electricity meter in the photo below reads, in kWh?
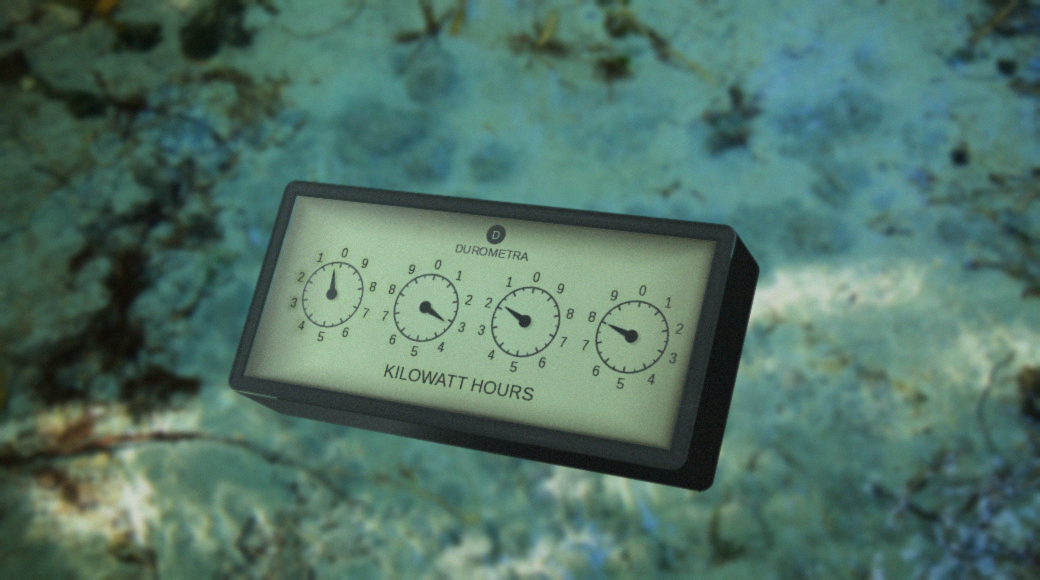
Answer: 318 kWh
